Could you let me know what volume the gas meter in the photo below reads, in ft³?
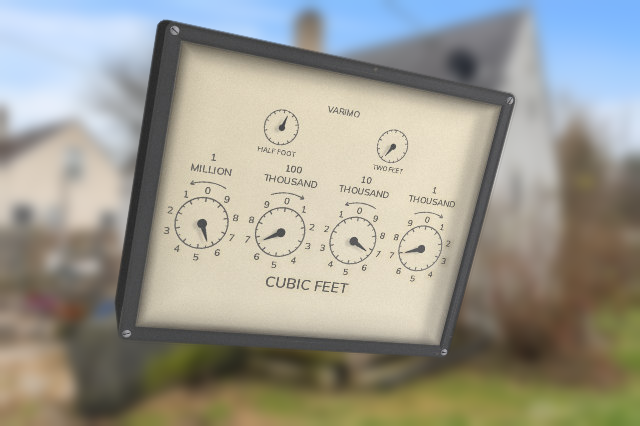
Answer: 566700 ft³
